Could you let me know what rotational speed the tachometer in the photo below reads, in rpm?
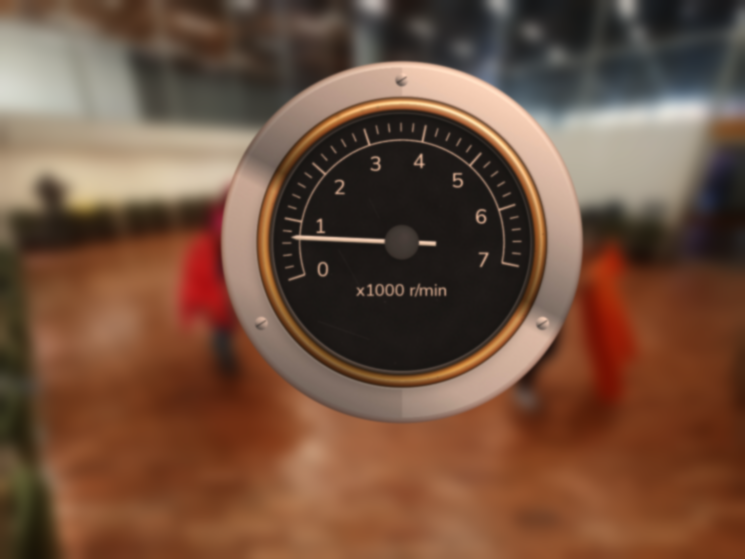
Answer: 700 rpm
